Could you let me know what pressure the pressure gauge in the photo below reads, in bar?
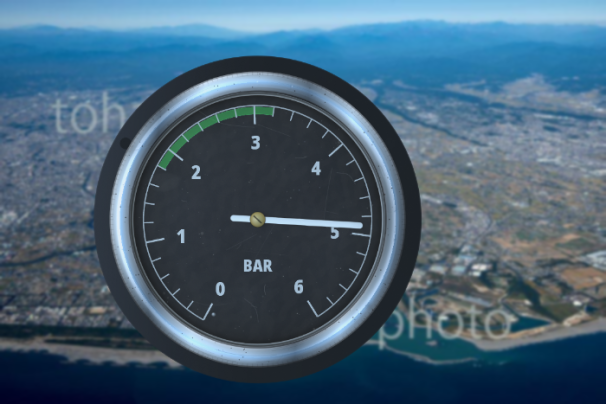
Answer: 4.9 bar
